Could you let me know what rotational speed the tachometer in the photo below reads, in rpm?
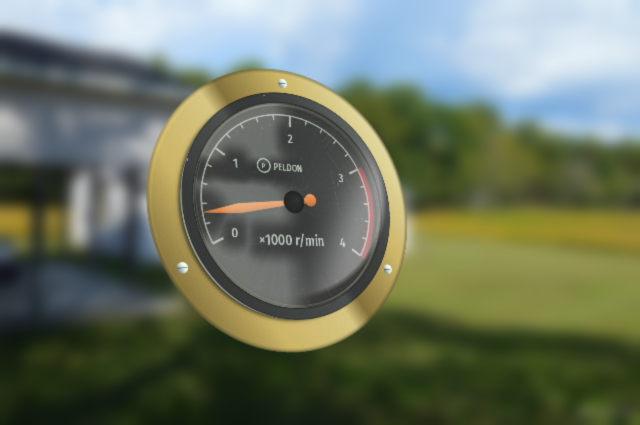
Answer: 300 rpm
